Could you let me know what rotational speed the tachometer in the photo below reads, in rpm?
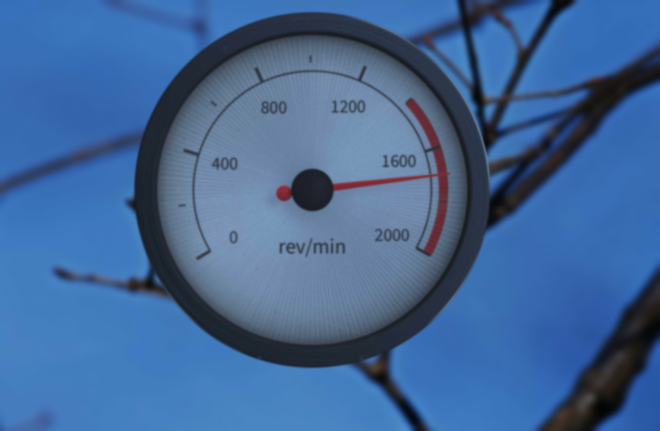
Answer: 1700 rpm
